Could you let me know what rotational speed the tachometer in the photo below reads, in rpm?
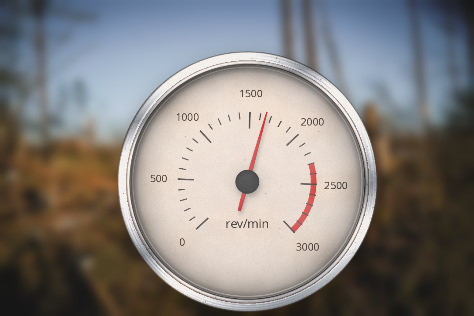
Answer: 1650 rpm
